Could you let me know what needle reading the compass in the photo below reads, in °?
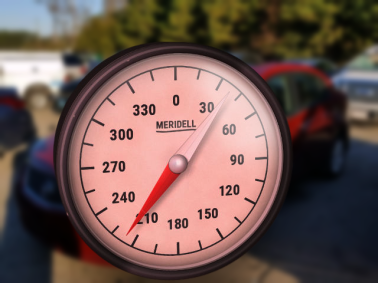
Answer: 217.5 °
